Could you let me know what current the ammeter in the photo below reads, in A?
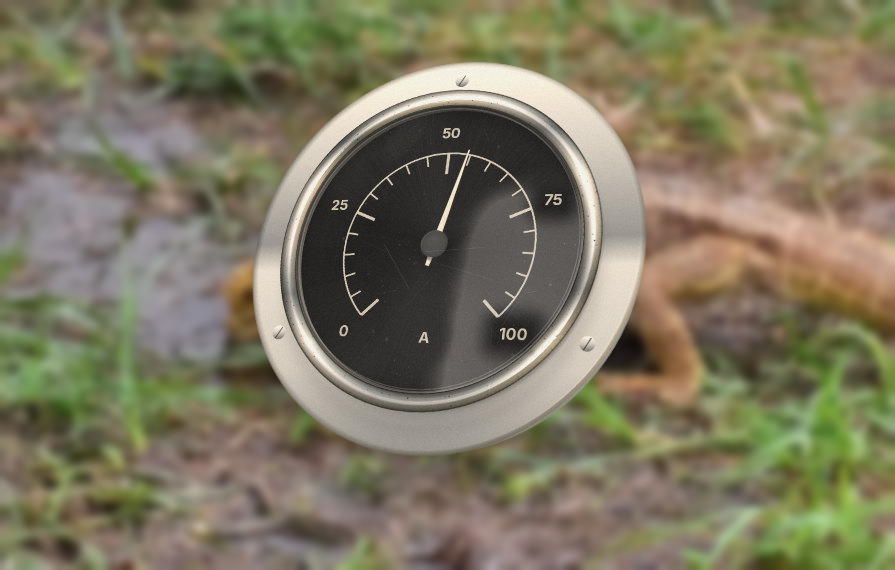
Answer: 55 A
